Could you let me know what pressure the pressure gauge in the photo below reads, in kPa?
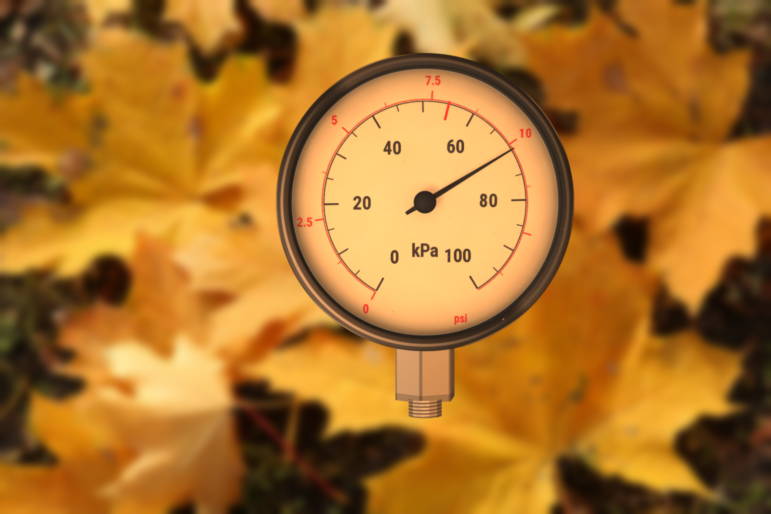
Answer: 70 kPa
